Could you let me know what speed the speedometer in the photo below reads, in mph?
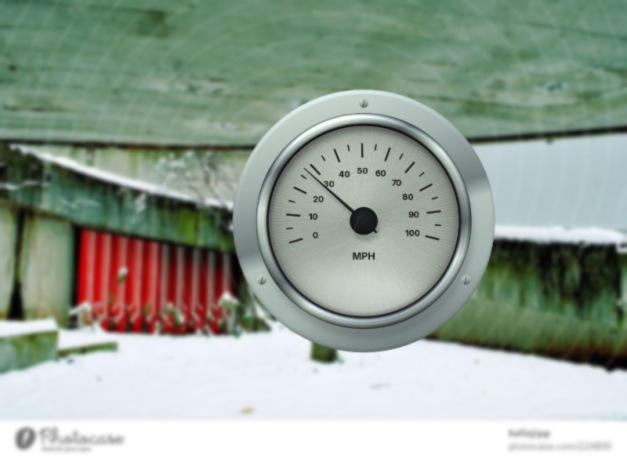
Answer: 27.5 mph
